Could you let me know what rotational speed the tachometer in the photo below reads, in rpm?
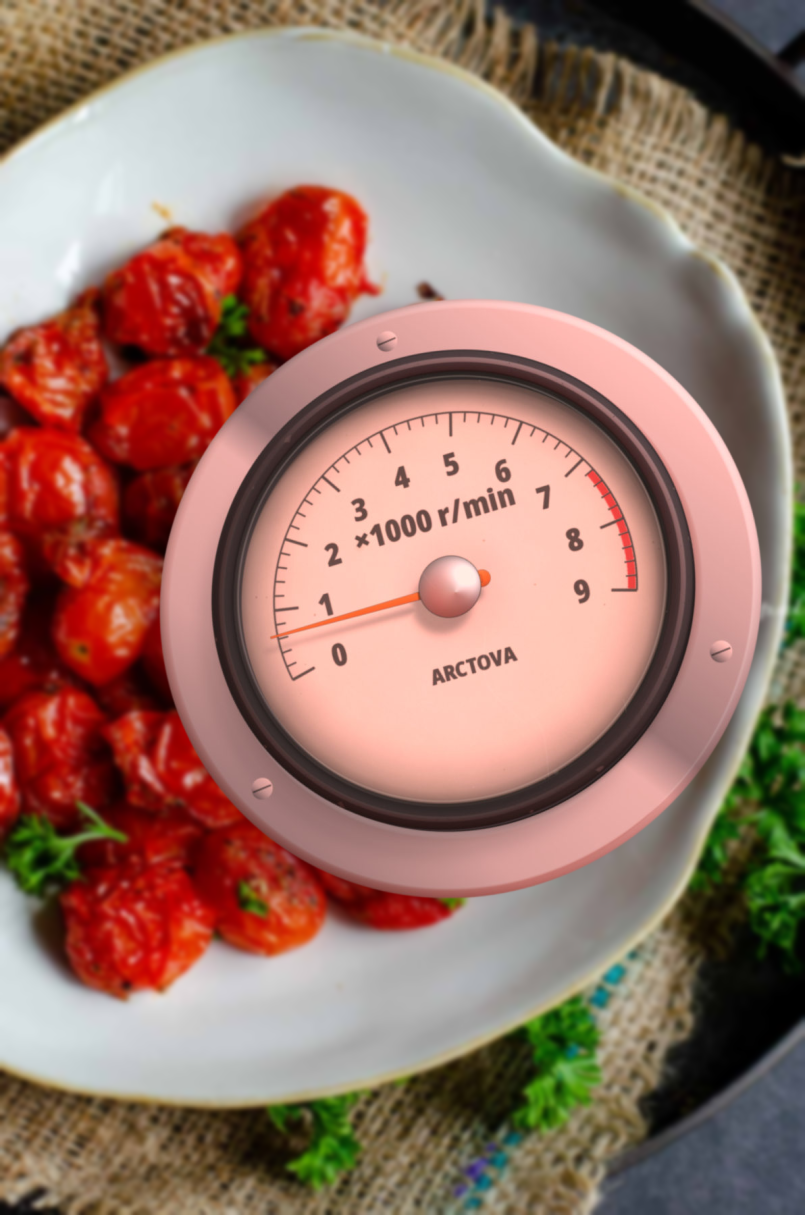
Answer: 600 rpm
